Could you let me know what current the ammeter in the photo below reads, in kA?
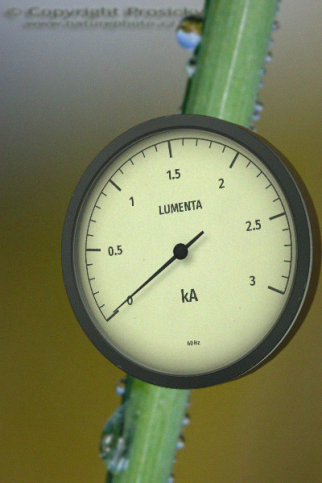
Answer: 0 kA
